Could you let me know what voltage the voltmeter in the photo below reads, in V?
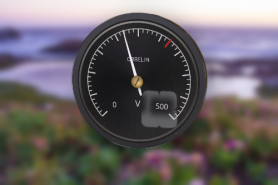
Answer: 220 V
